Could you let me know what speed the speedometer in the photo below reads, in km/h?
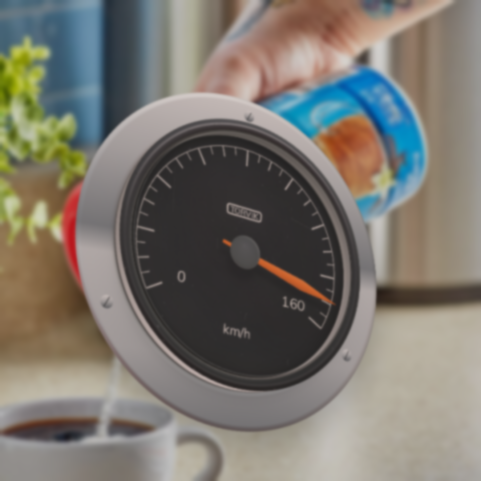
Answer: 150 km/h
